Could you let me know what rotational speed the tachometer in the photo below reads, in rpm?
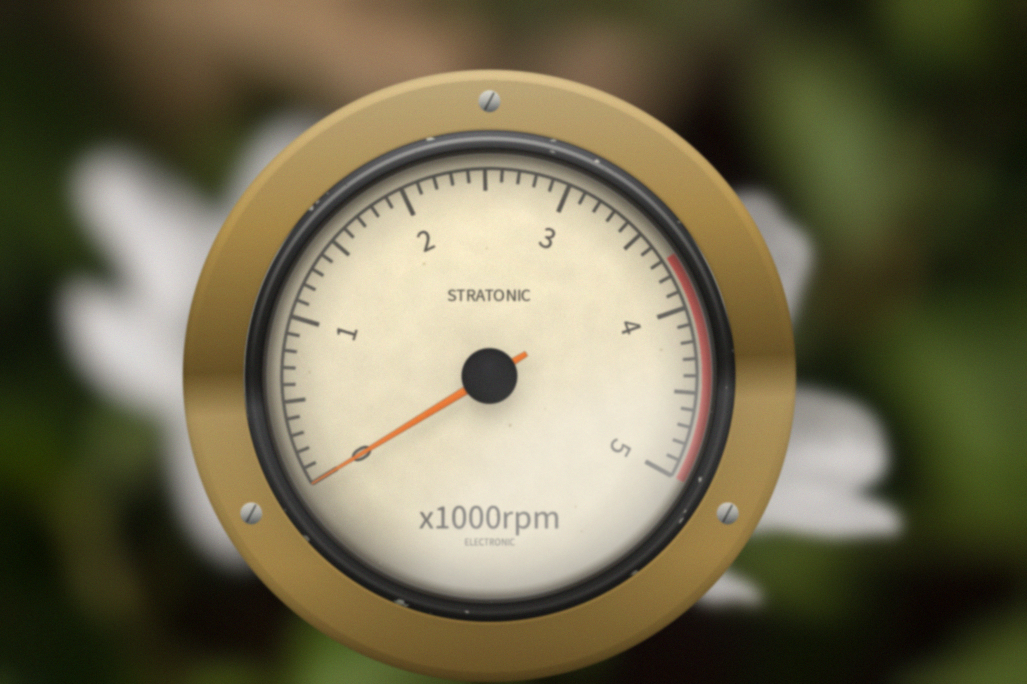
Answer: 0 rpm
